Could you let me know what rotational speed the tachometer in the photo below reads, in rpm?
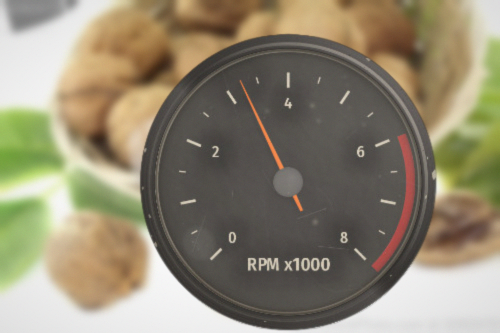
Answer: 3250 rpm
